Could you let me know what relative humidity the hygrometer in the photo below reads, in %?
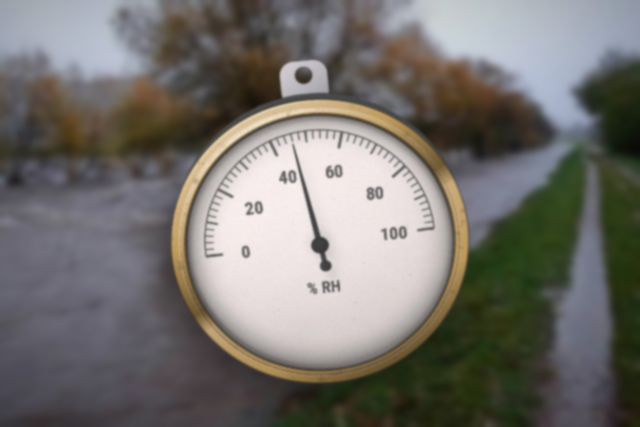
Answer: 46 %
